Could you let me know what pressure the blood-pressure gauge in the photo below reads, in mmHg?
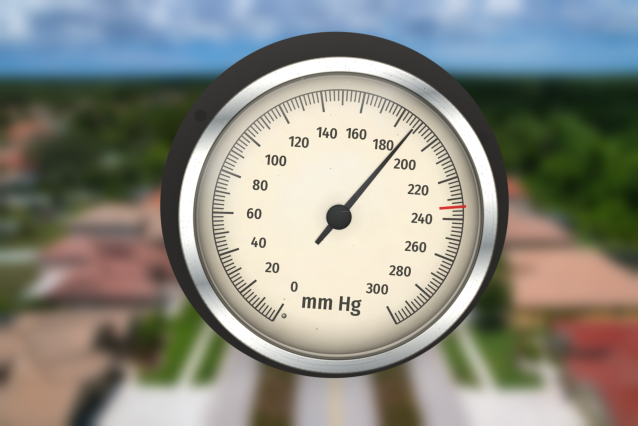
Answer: 188 mmHg
